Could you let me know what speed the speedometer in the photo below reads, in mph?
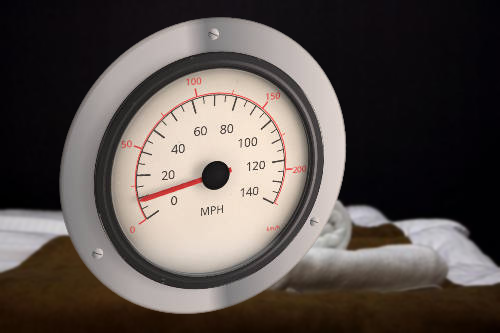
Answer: 10 mph
